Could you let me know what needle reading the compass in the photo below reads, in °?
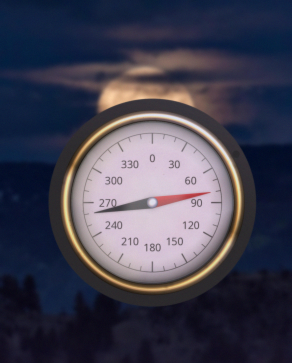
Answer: 80 °
